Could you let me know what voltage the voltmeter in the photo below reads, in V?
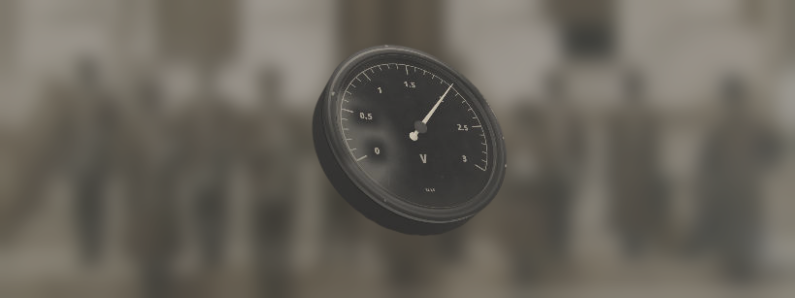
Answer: 2 V
